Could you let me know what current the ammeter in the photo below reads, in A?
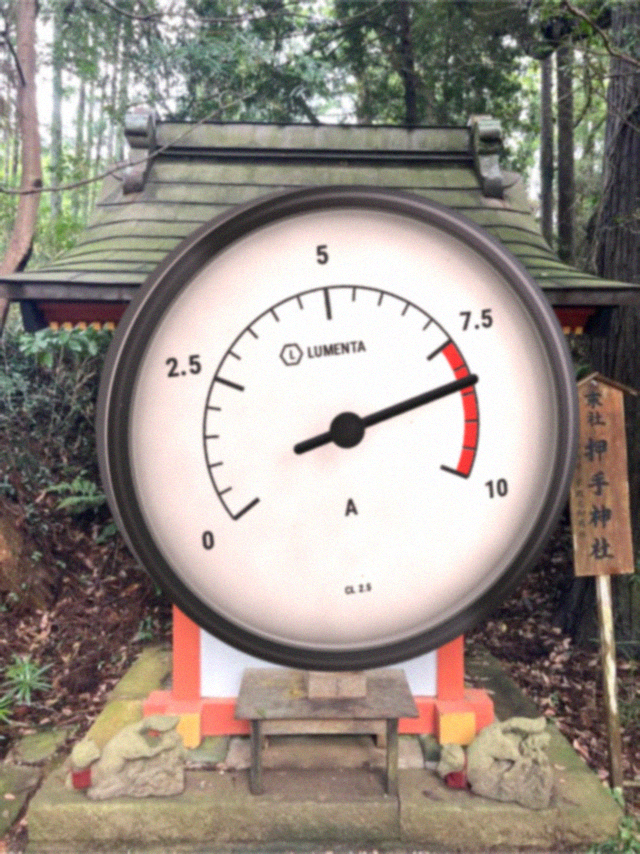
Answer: 8.25 A
